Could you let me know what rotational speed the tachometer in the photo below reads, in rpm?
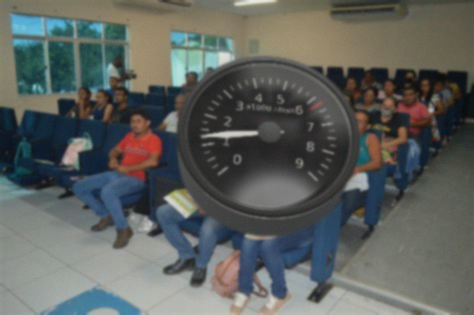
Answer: 1250 rpm
